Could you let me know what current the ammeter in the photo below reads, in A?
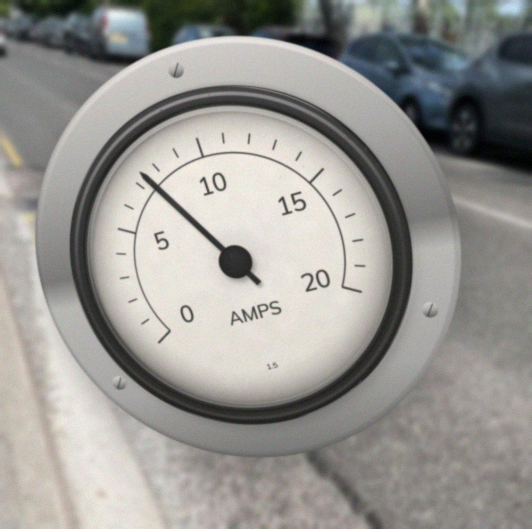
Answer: 7.5 A
